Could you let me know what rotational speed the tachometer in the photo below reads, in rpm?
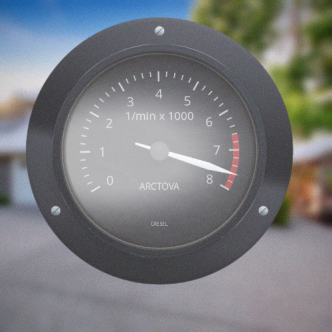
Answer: 7600 rpm
